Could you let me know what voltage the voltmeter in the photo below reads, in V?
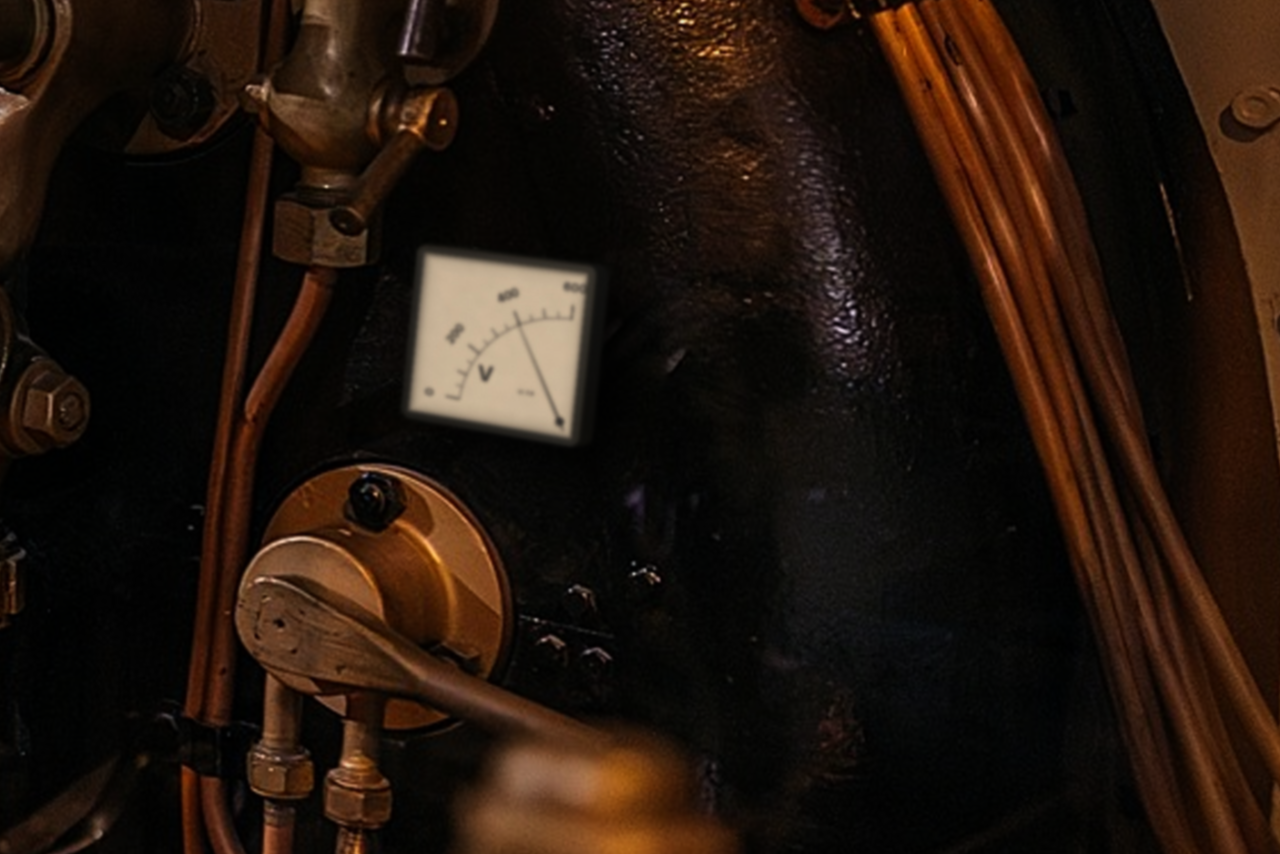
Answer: 400 V
